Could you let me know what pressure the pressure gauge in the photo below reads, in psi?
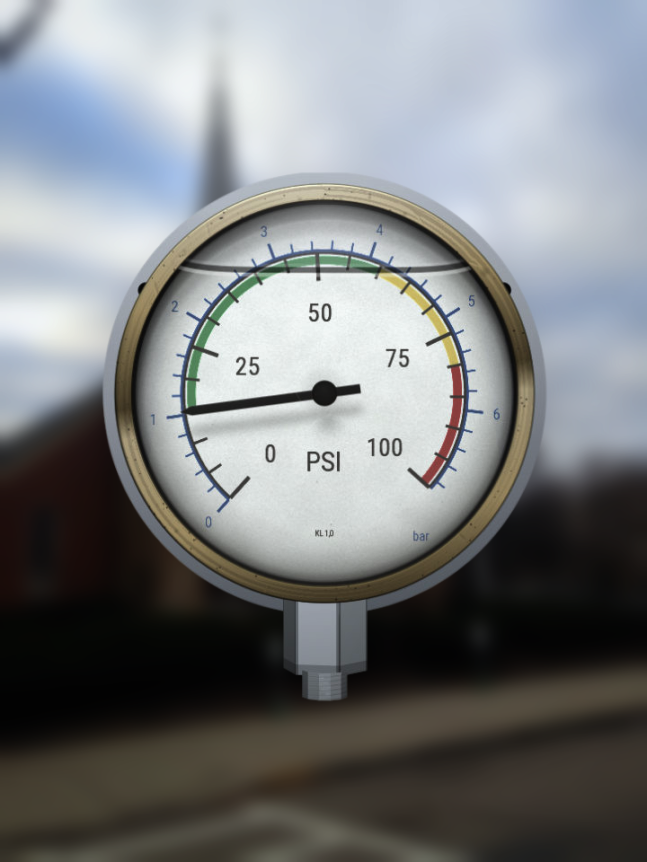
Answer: 15 psi
